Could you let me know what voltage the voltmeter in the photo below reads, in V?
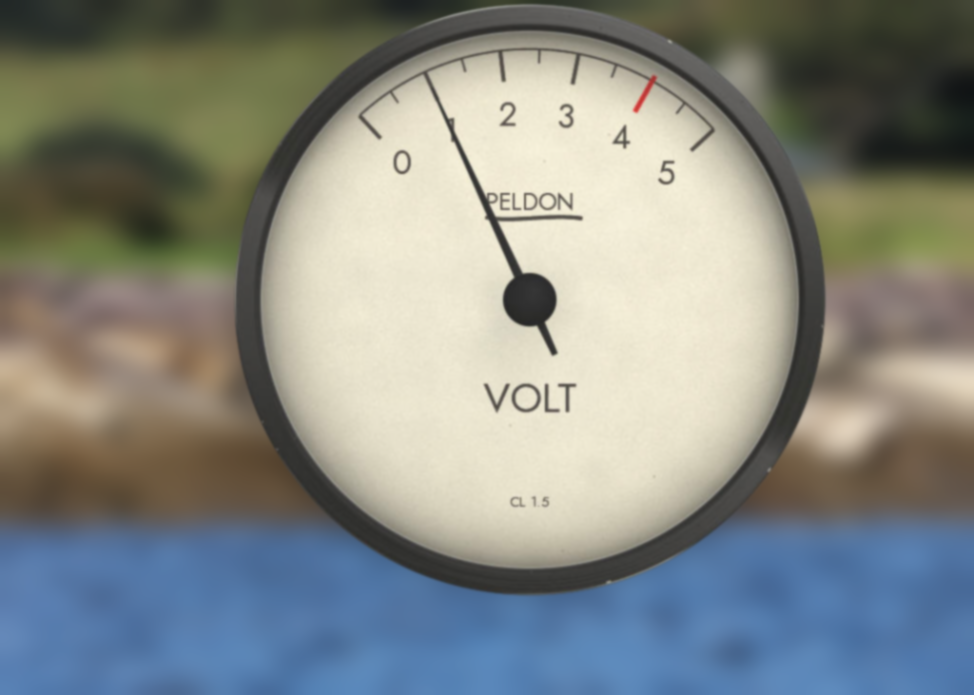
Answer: 1 V
